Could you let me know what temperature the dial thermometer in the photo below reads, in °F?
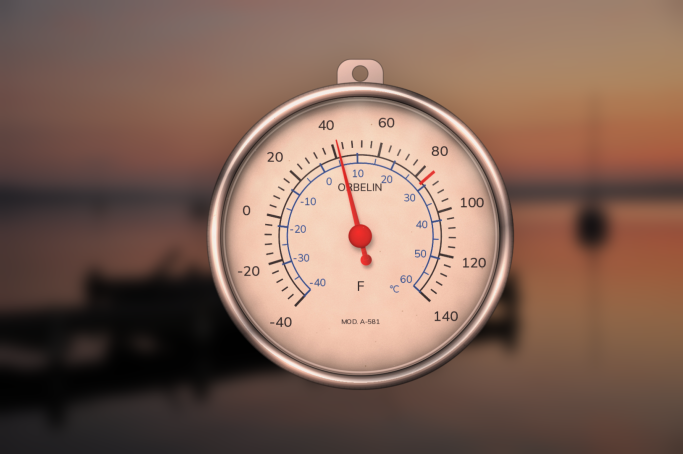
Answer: 42 °F
